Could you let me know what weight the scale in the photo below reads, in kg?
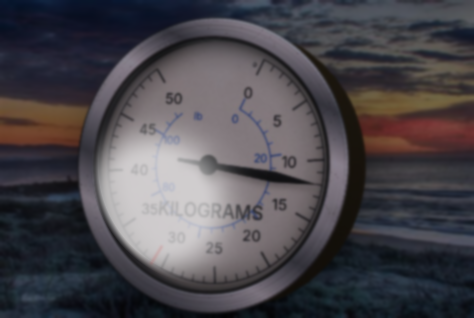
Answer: 12 kg
